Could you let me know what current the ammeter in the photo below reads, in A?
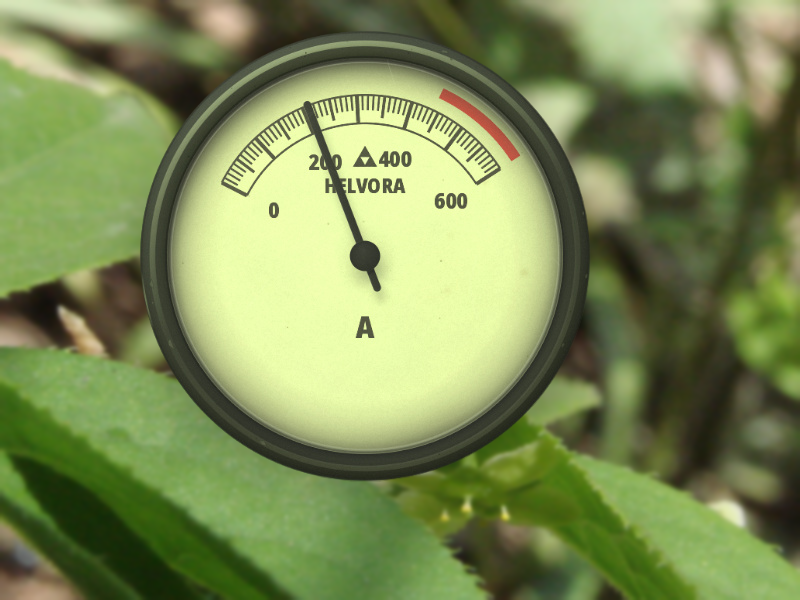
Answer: 210 A
